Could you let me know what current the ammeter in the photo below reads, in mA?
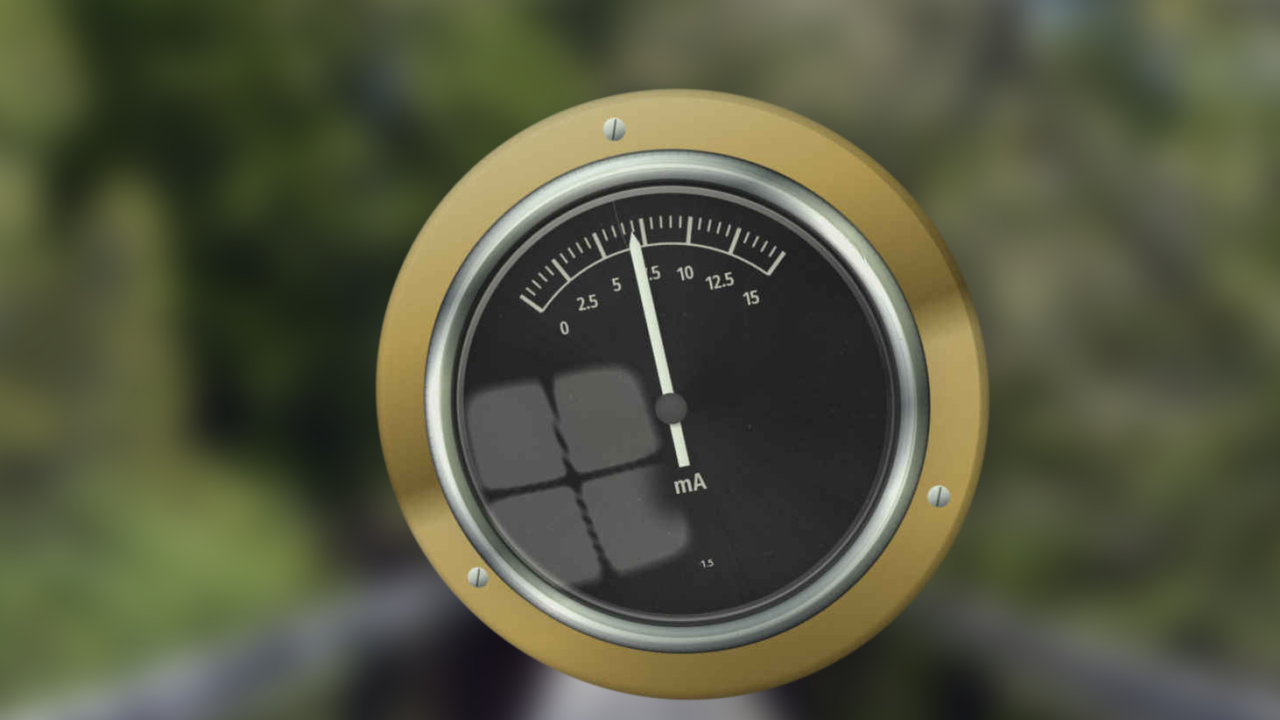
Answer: 7 mA
